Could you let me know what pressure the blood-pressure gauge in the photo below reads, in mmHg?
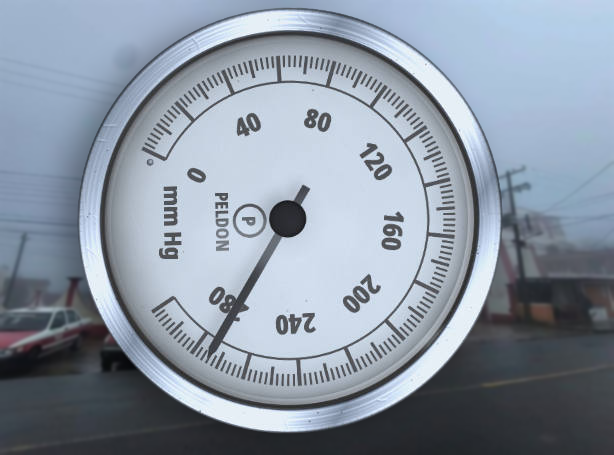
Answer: 274 mmHg
